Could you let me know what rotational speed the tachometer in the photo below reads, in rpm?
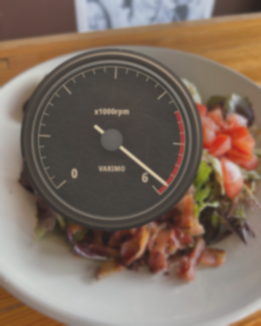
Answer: 5800 rpm
